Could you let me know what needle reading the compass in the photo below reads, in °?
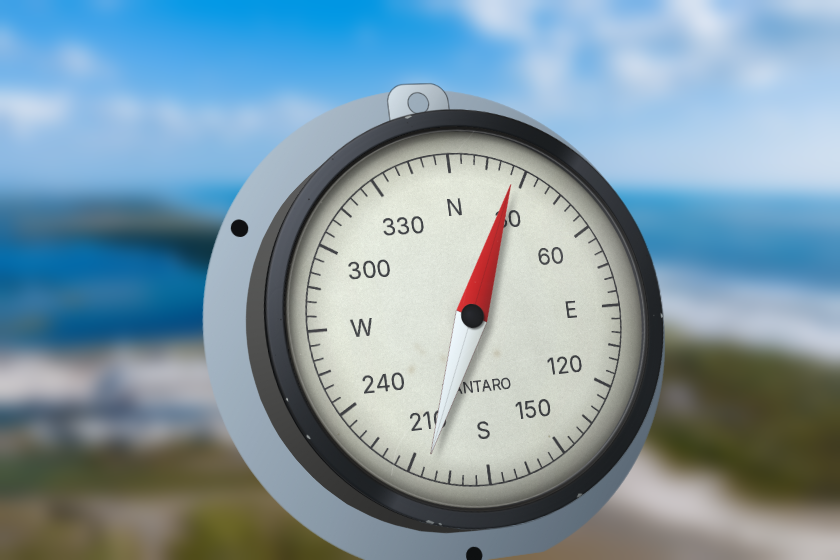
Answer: 25 °
